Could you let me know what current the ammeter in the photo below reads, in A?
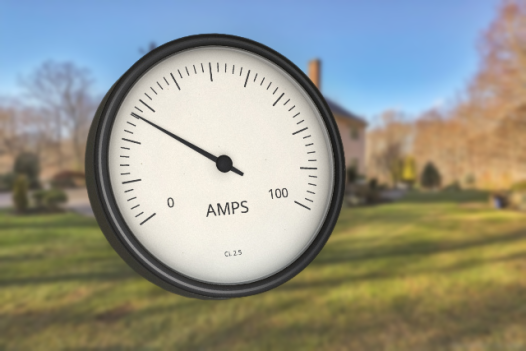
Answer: 26 A
